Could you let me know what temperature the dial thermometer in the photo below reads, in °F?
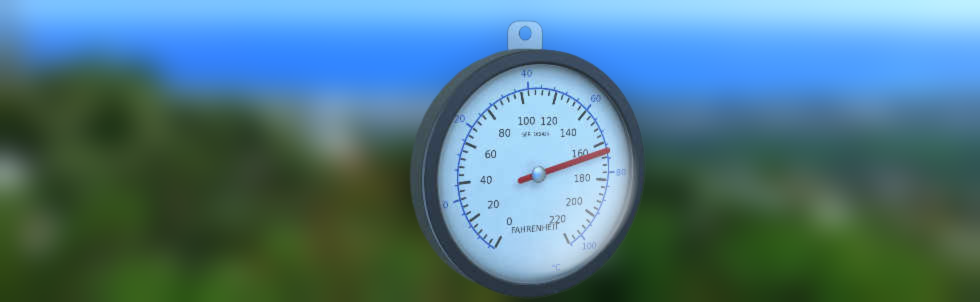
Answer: 164 °F
